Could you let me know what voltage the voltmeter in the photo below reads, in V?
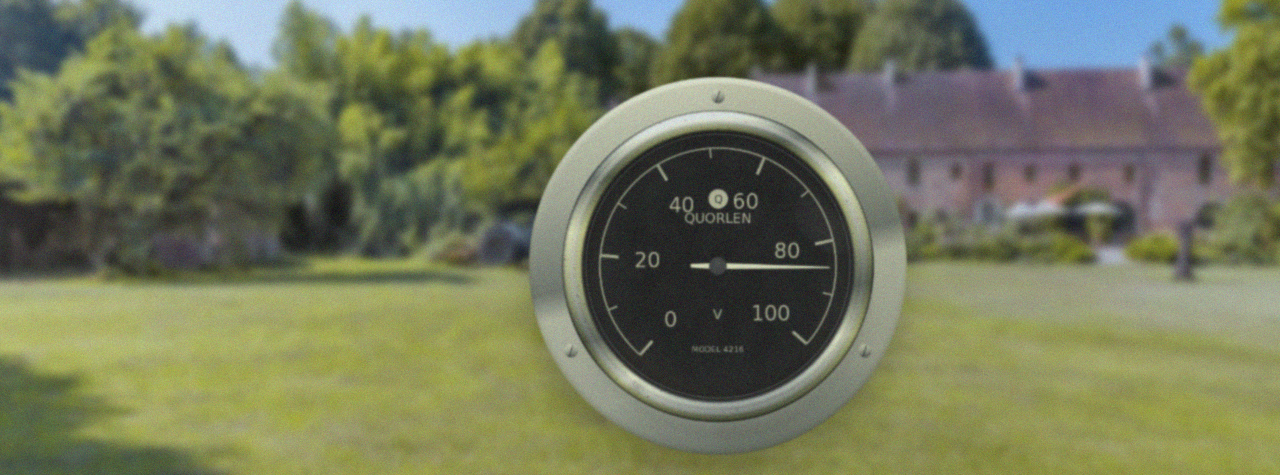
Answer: 85 V
